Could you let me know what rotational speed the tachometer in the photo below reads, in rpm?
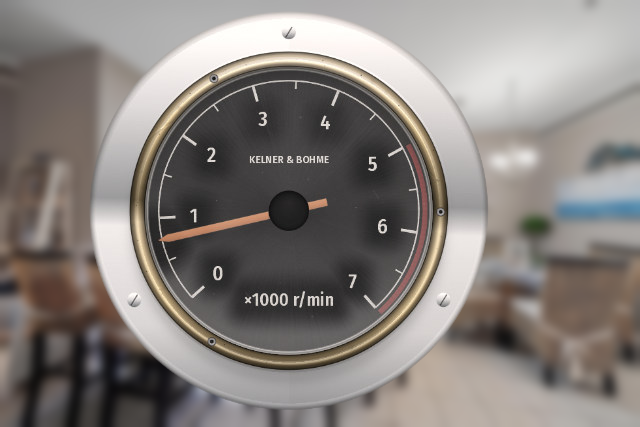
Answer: 750 rpm
